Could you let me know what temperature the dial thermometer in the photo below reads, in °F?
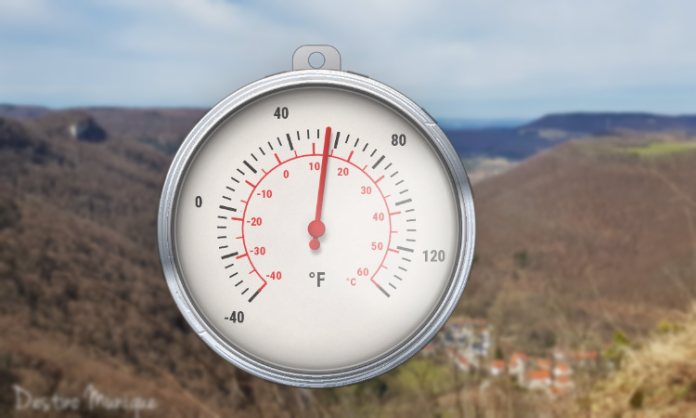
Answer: 56 °F
